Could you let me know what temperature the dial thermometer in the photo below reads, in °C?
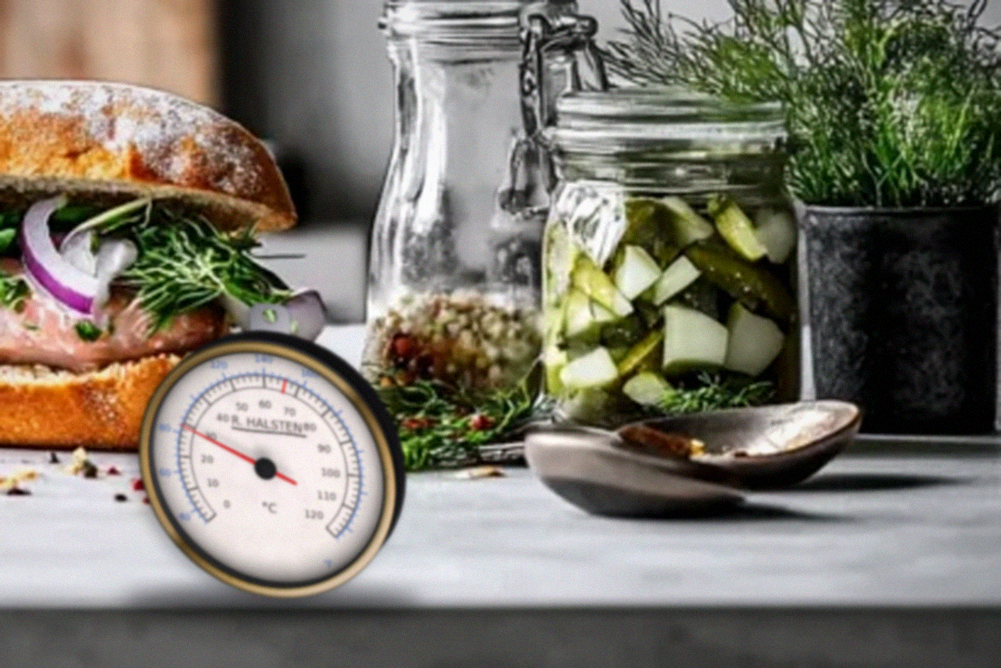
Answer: 30 °C
